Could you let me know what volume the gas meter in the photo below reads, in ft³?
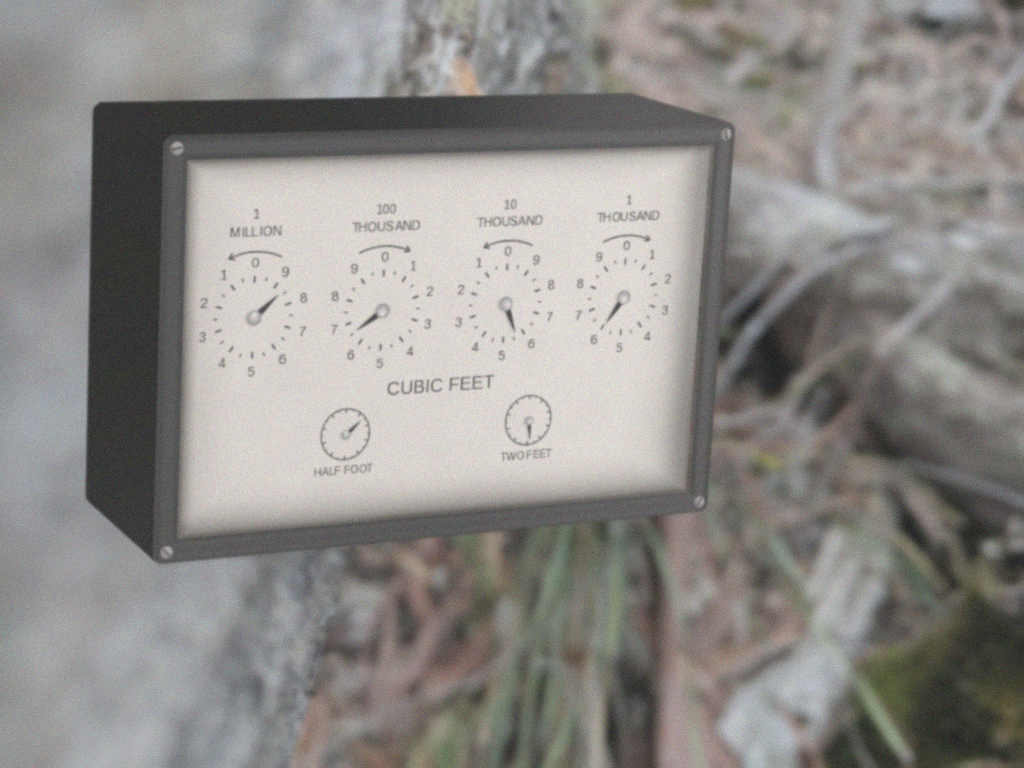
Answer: 865600 ft³
